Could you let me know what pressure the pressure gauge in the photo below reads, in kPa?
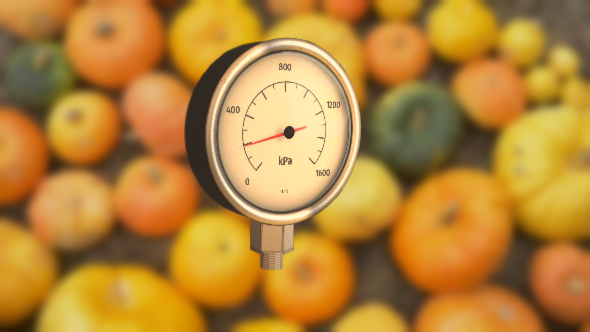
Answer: 200 kPa
